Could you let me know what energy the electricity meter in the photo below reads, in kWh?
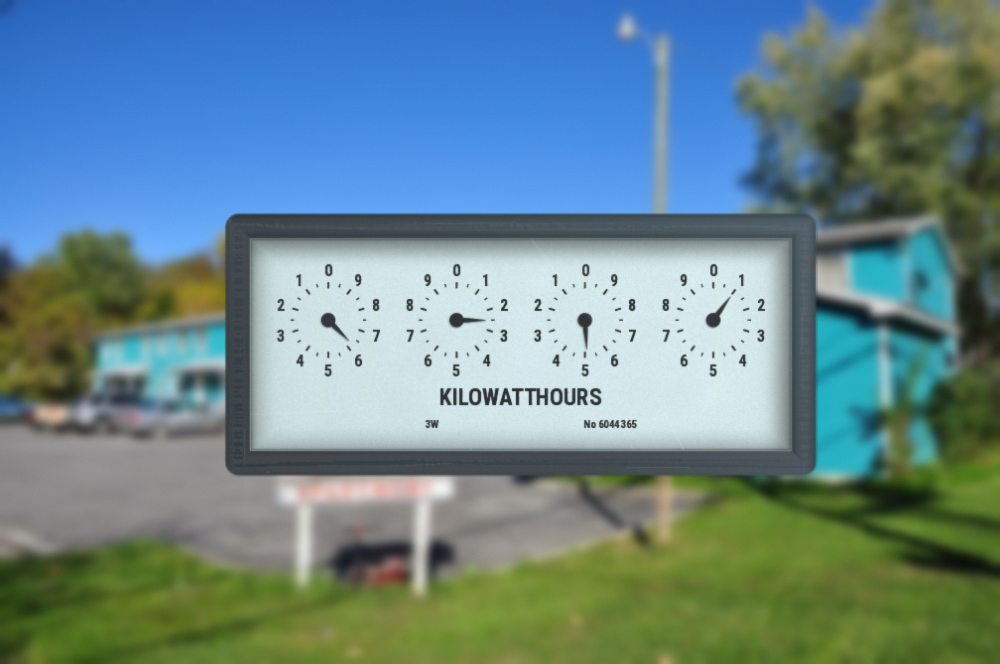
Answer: 6251 kWh
